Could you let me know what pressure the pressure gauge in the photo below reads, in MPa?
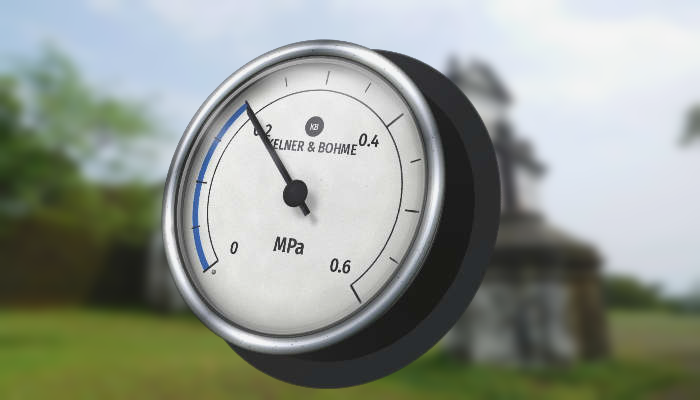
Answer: 0.2 MPa
